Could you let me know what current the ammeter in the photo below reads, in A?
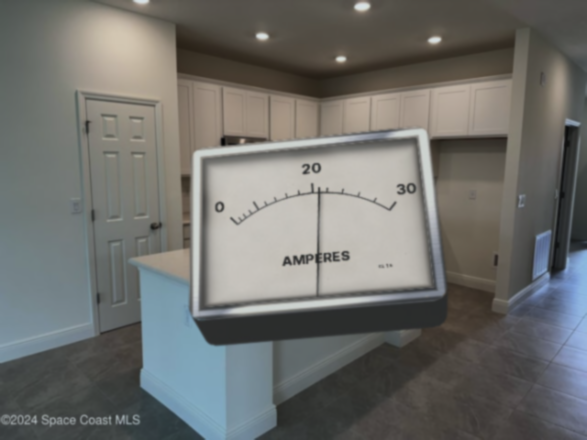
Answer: 21 A
